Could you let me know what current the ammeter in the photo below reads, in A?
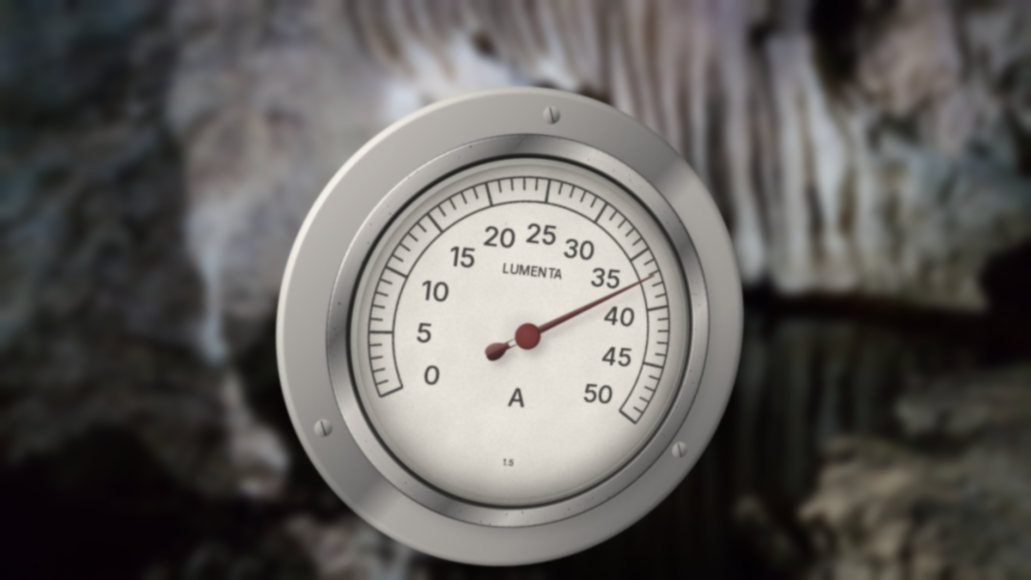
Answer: 37 A
